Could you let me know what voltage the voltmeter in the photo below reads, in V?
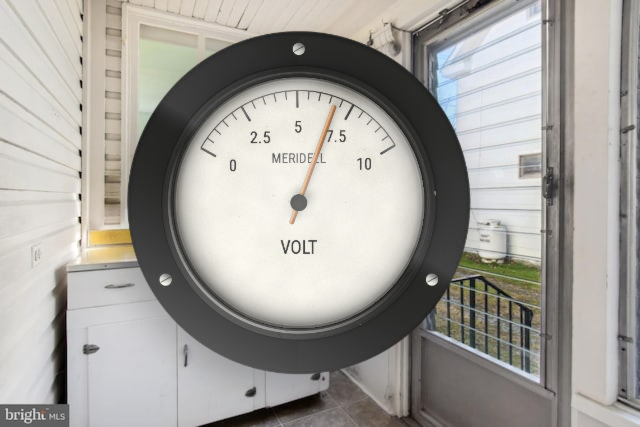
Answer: 6.75 V
